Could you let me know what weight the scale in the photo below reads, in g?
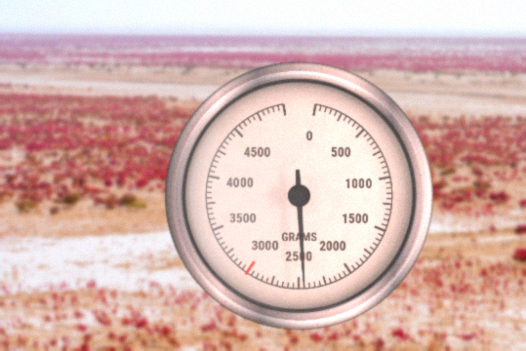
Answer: 2450 g
